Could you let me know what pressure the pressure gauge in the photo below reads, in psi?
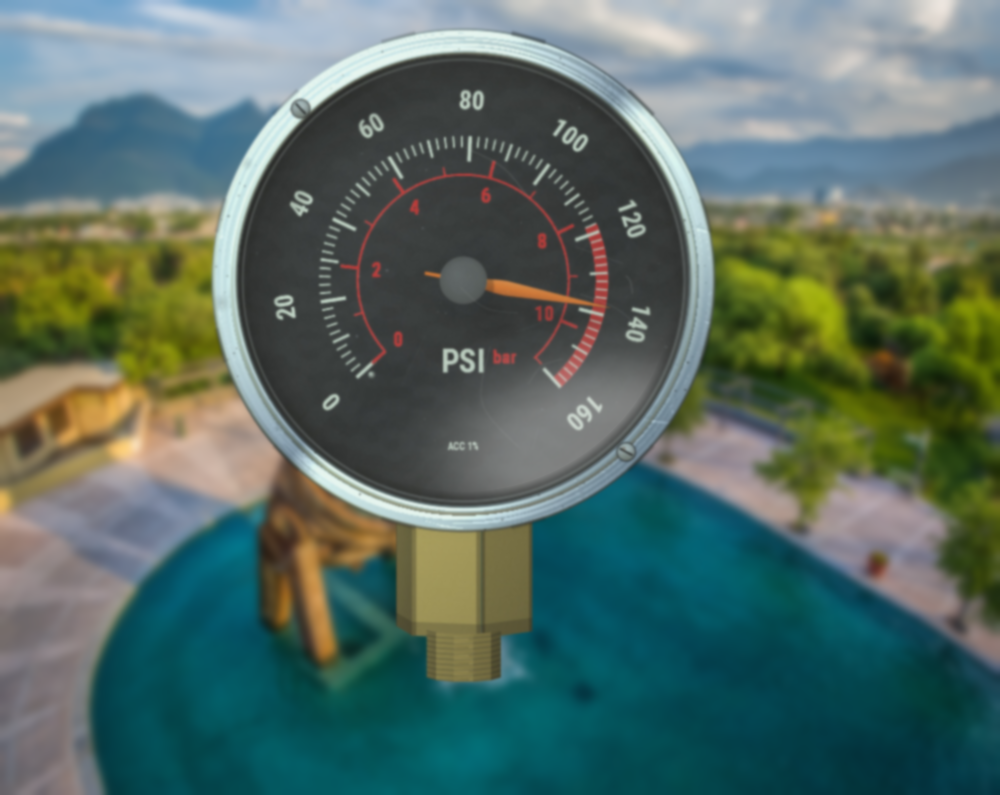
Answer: 138 psi
